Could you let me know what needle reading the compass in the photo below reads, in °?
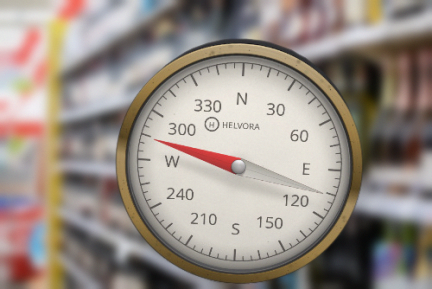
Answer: 285 °
